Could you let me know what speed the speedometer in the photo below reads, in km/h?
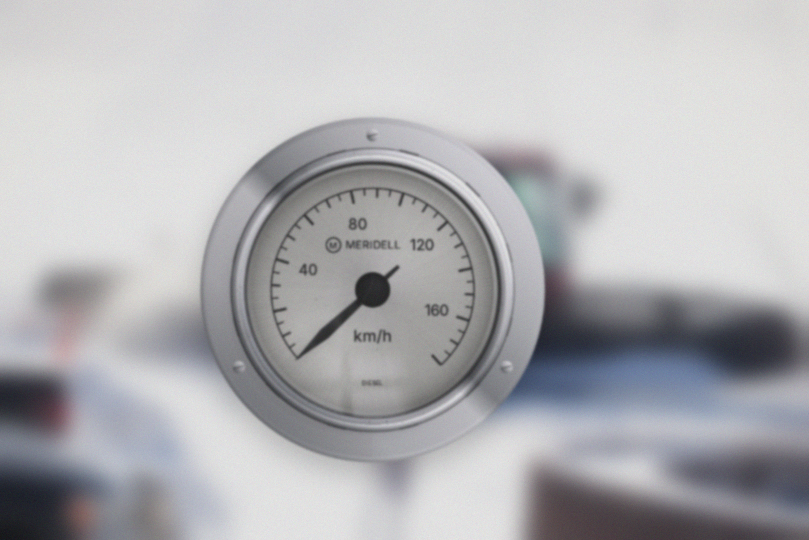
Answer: 0 km/h
